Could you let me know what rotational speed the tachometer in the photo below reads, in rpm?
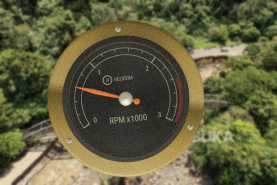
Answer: 600 rpm
